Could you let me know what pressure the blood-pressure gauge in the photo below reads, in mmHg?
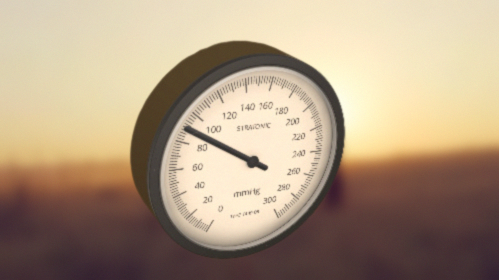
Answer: 90 mmHg
